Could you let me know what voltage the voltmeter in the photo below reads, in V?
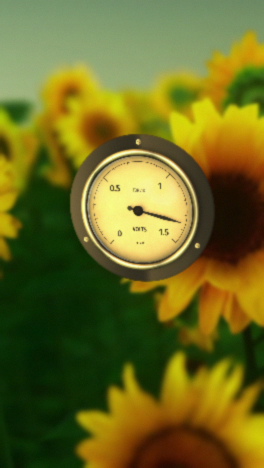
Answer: 1.35 V
